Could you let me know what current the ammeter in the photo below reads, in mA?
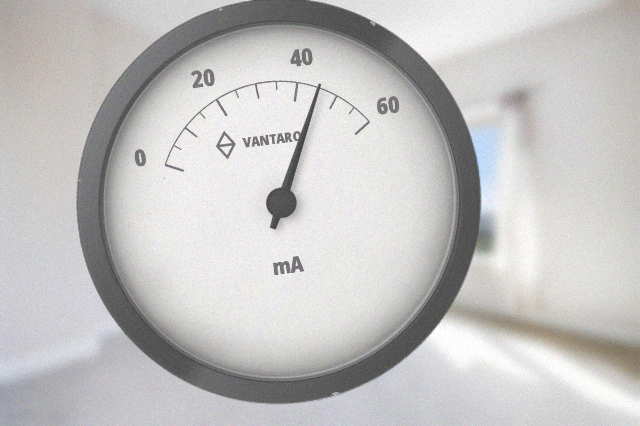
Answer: 45 mA
